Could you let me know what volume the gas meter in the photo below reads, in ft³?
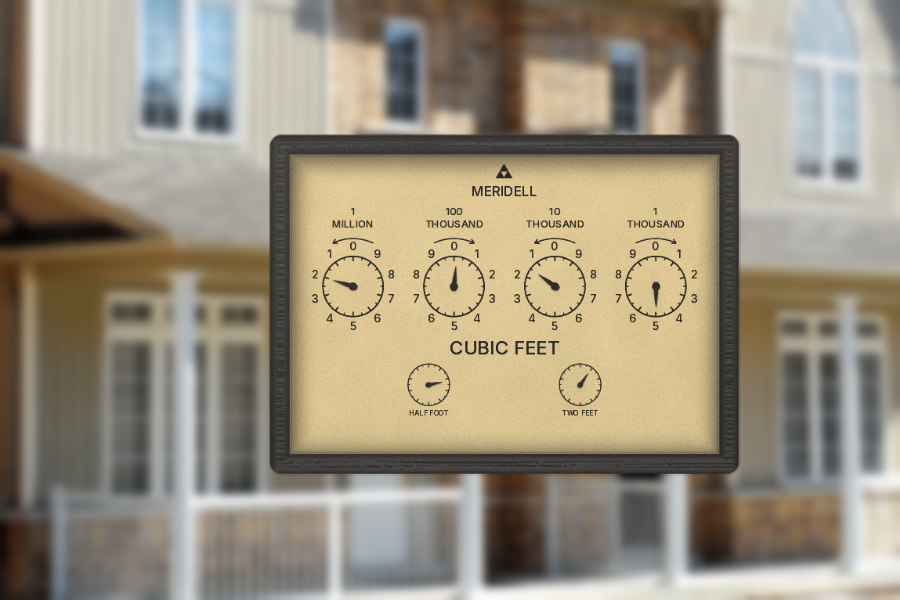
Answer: 201500 ft³
